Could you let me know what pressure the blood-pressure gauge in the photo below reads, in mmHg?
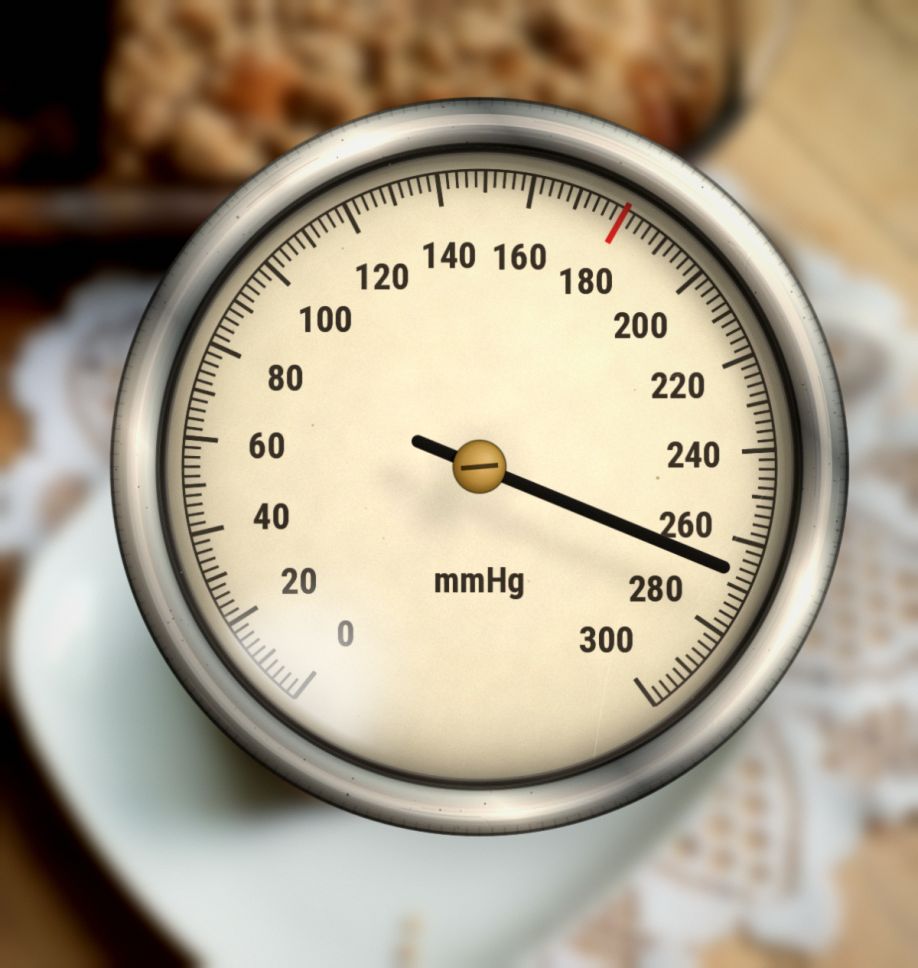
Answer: 267 mmHg
